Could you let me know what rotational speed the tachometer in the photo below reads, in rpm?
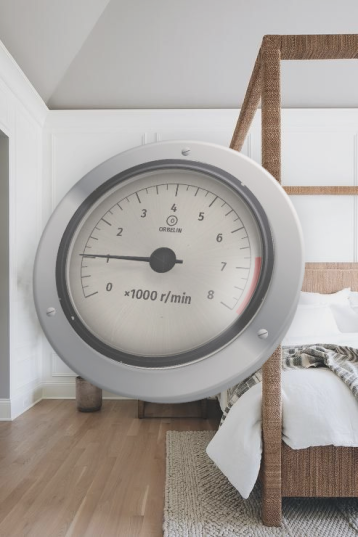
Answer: 1000 rpm
